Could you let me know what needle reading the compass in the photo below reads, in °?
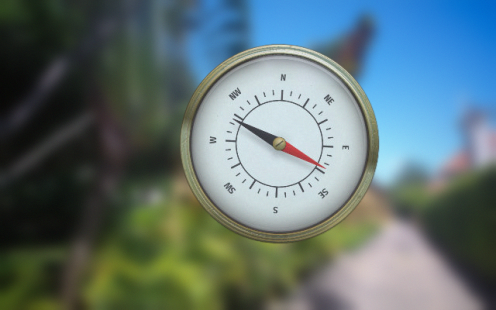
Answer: 115 °
